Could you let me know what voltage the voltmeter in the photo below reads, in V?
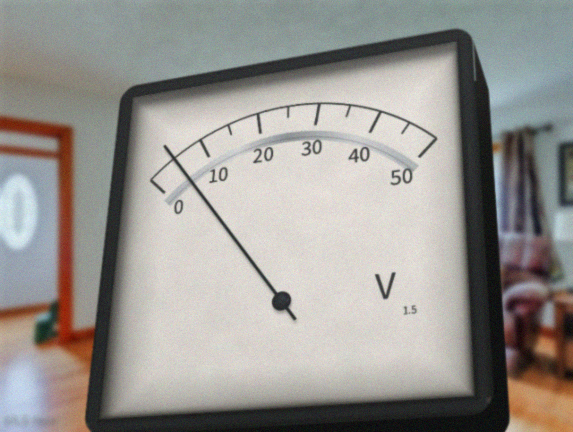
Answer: 5 V
